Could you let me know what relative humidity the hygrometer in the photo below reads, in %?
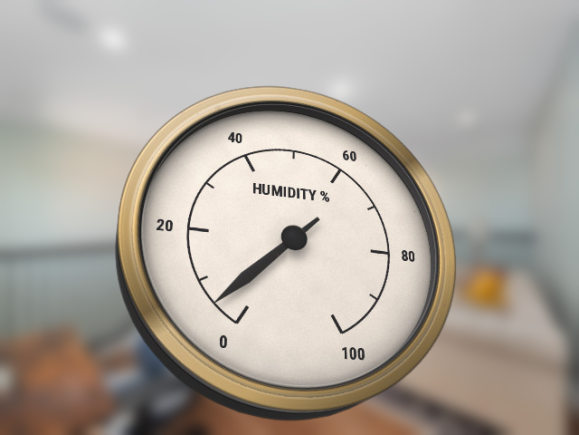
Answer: 5 %
